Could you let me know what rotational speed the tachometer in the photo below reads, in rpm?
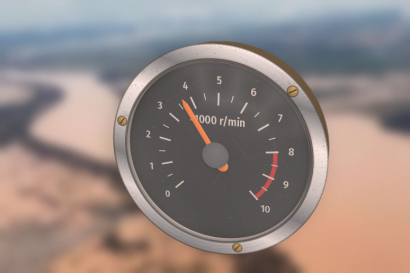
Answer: 3750 rpm
